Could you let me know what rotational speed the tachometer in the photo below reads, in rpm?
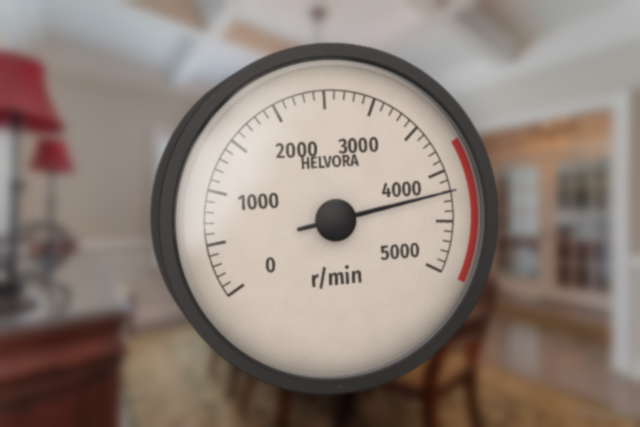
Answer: 4200 rpm
